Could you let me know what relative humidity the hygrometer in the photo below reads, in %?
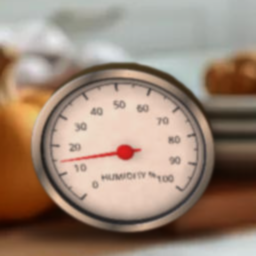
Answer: 15 %
